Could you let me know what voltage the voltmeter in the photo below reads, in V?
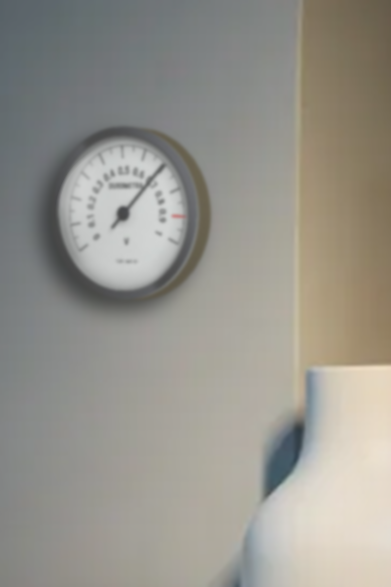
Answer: 0.7 V
